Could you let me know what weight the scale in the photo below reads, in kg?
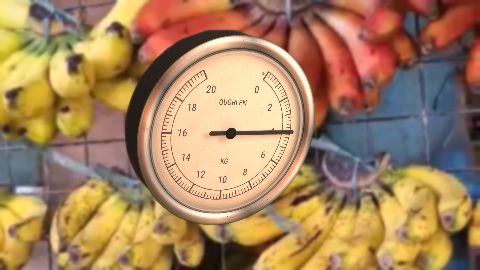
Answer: 4 kg
